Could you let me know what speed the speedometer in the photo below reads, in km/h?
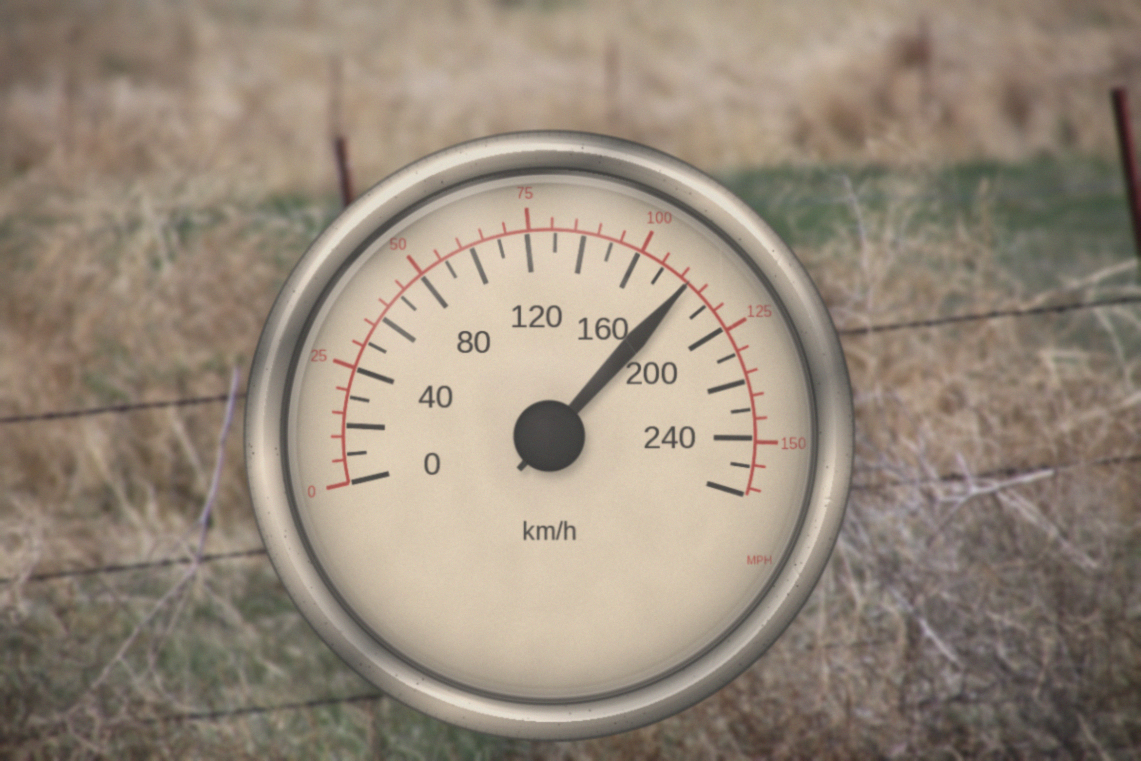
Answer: 180 km/h
